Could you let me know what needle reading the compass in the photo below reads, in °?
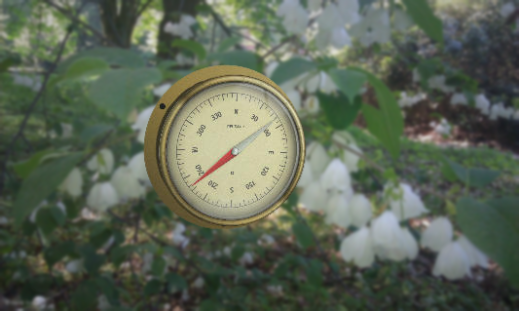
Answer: 230 °
